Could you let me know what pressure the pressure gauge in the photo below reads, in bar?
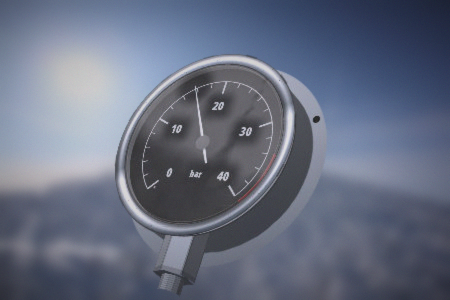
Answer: 16 bar
